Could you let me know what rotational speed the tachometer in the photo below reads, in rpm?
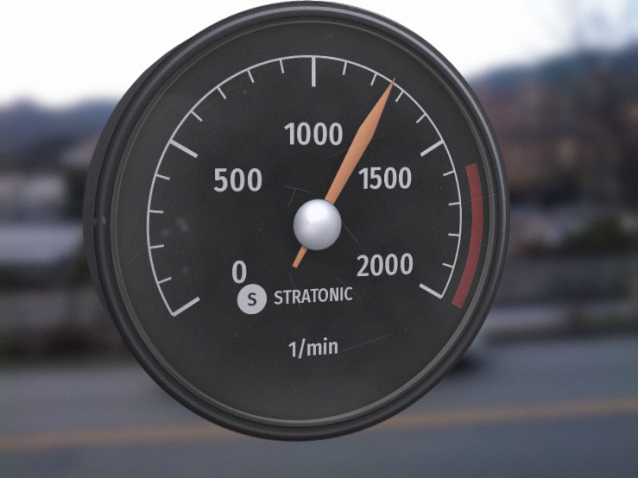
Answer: 1250 rpm
